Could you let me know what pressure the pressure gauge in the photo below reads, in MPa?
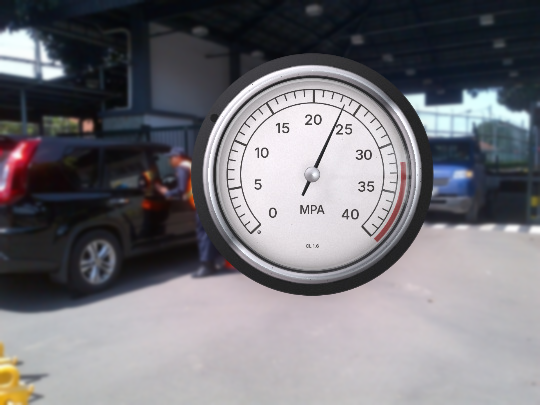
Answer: 23.5 MPa
